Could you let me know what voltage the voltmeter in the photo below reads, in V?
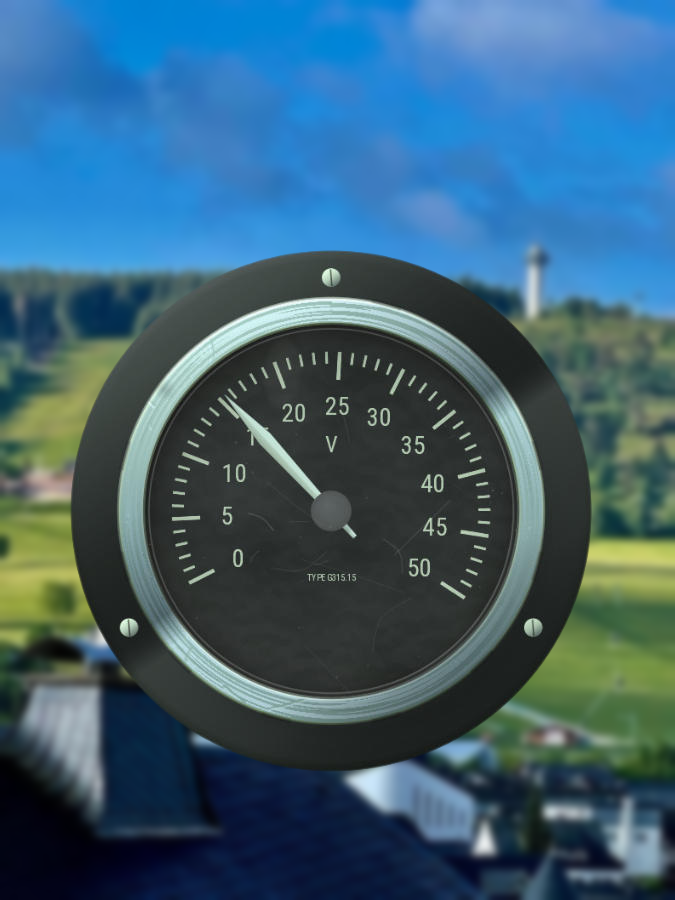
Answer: 15.5 V
